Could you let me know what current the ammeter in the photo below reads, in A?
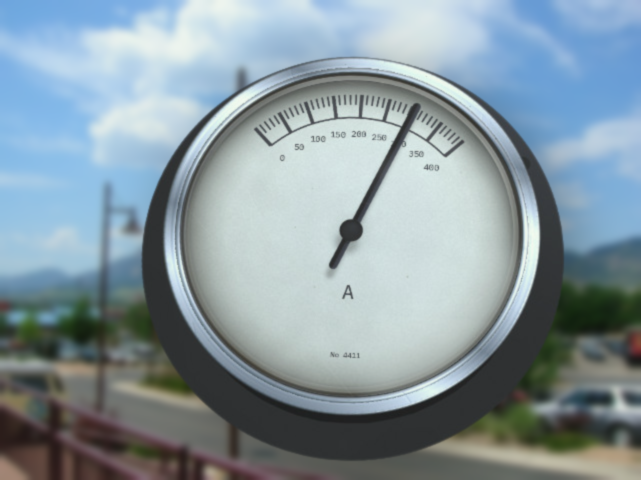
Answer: 300 A
